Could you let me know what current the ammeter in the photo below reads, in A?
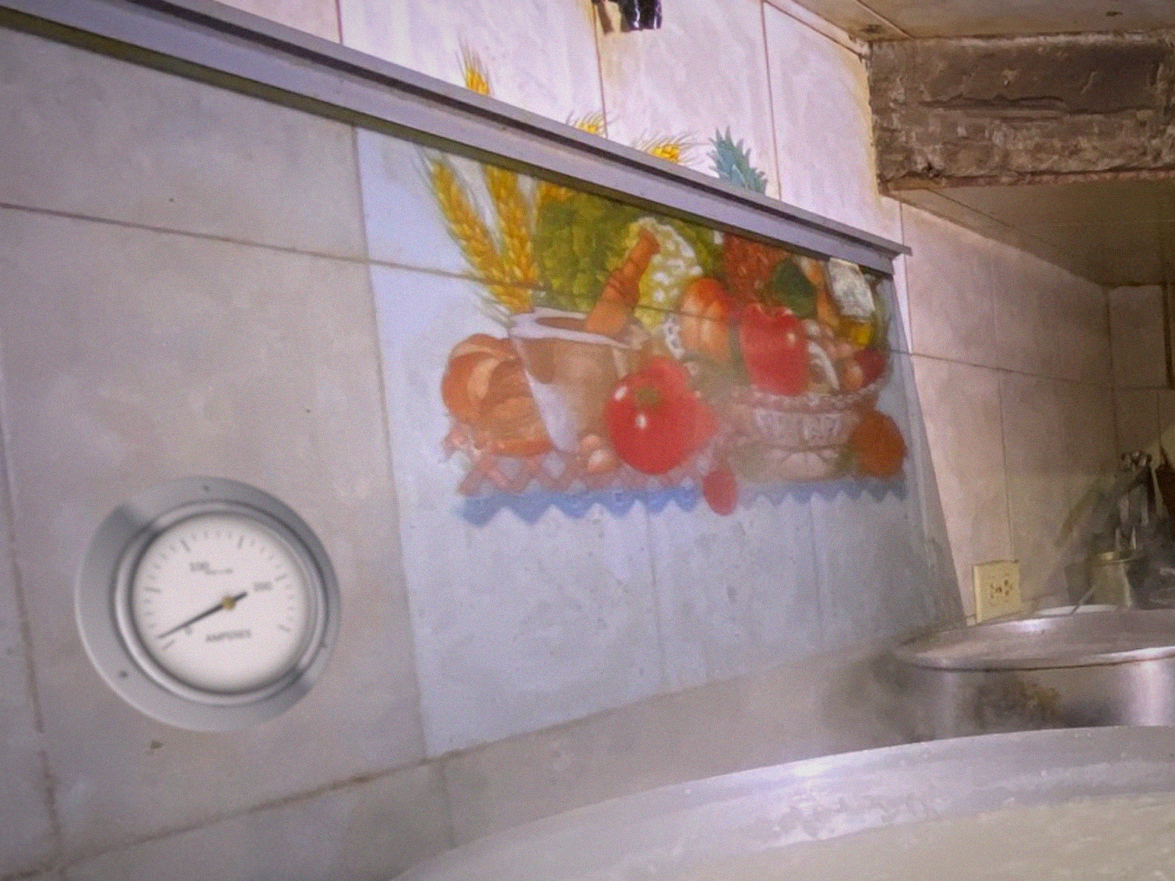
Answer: 10 A
